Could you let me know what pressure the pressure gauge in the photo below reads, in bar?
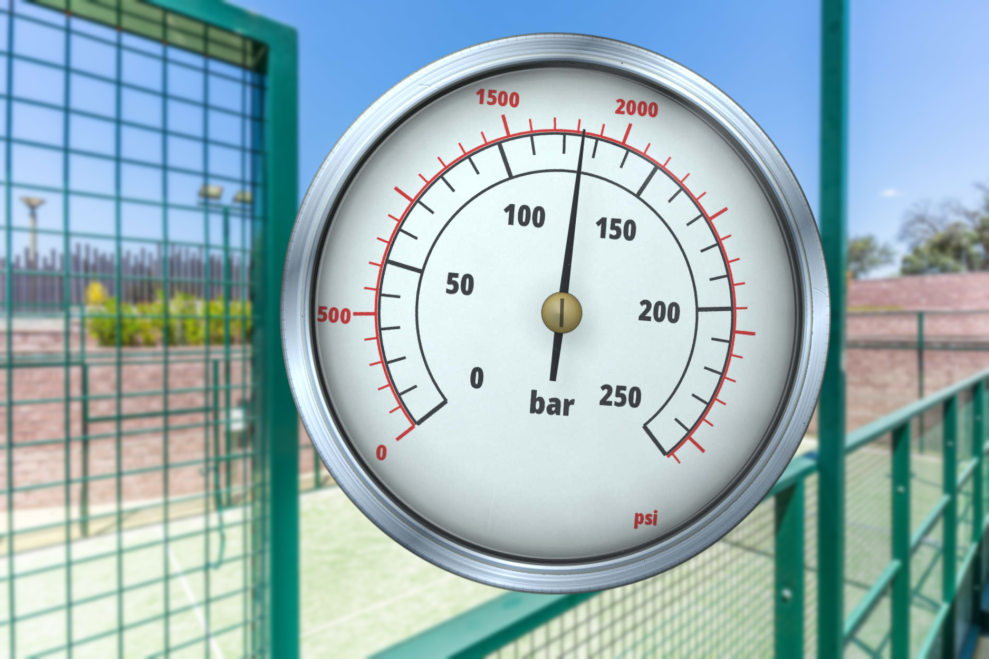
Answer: 125 bar
